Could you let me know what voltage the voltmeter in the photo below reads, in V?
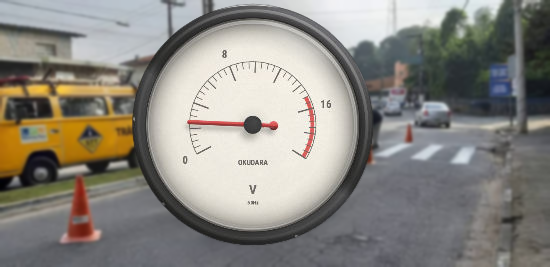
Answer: 2.5 V
